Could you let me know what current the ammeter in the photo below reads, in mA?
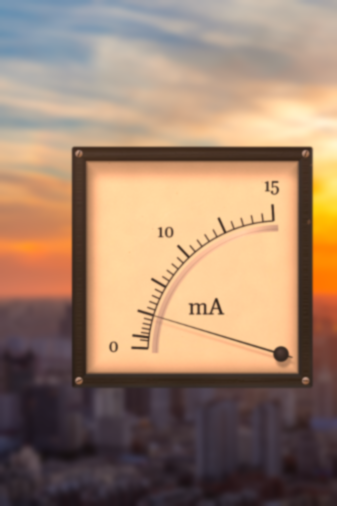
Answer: 5 mA
